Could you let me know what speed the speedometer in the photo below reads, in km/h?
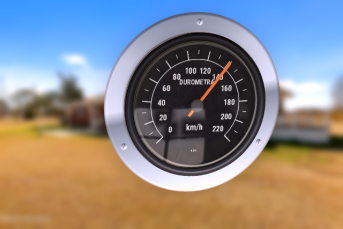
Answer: 140 km/h
